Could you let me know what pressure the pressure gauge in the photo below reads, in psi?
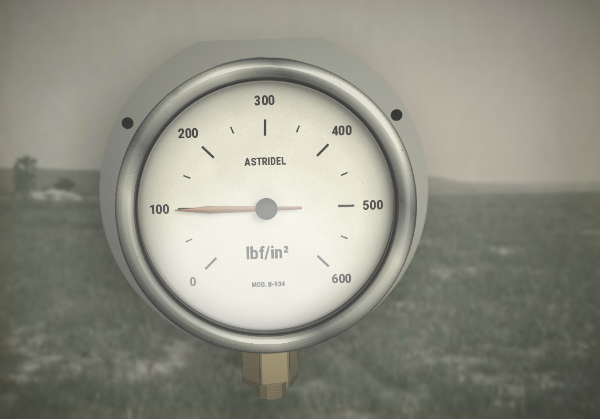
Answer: 100 psi
